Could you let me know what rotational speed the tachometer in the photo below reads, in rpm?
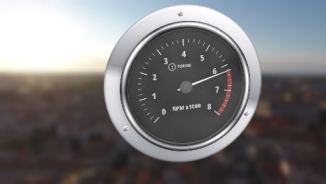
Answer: 6200 rpm
